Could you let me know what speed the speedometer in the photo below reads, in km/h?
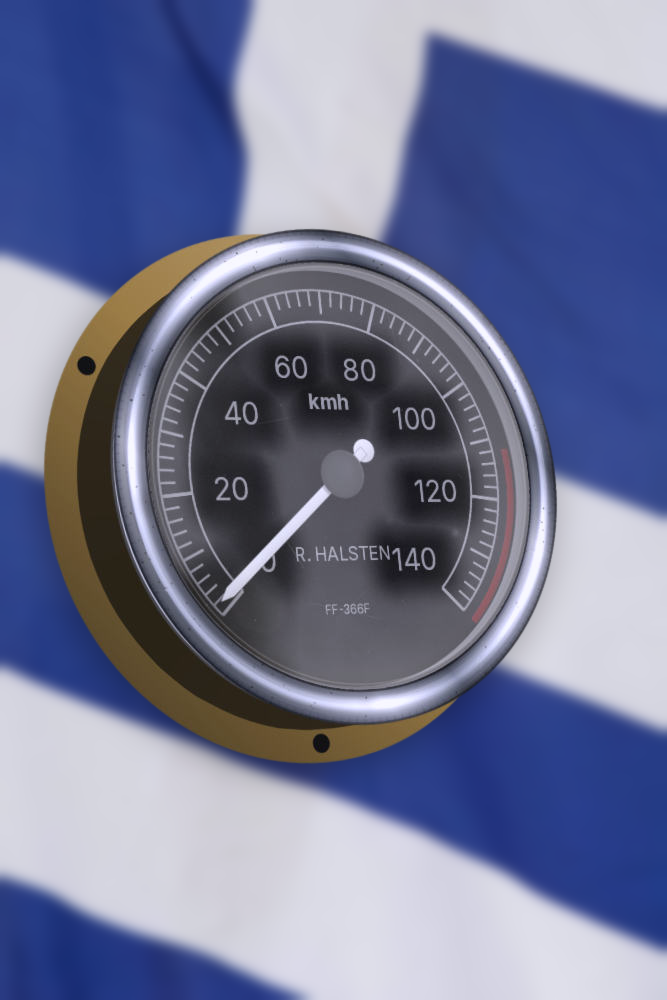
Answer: 2 km/h
